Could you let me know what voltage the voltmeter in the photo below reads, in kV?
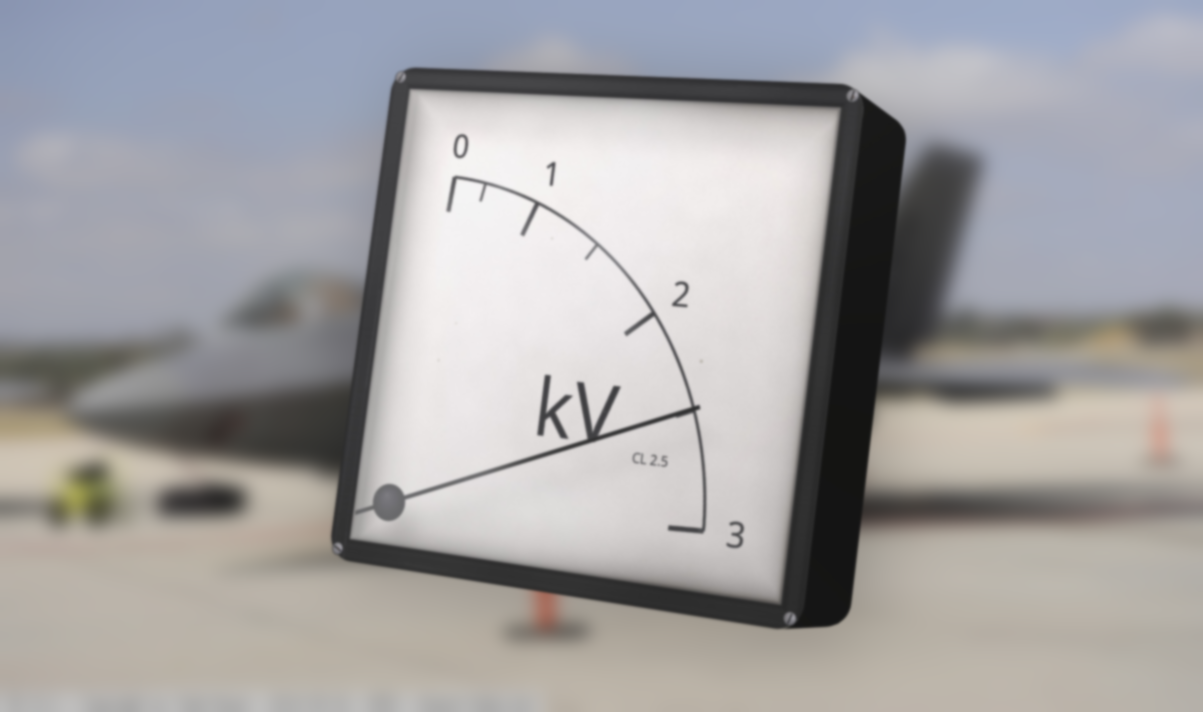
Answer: 2.5 kV
